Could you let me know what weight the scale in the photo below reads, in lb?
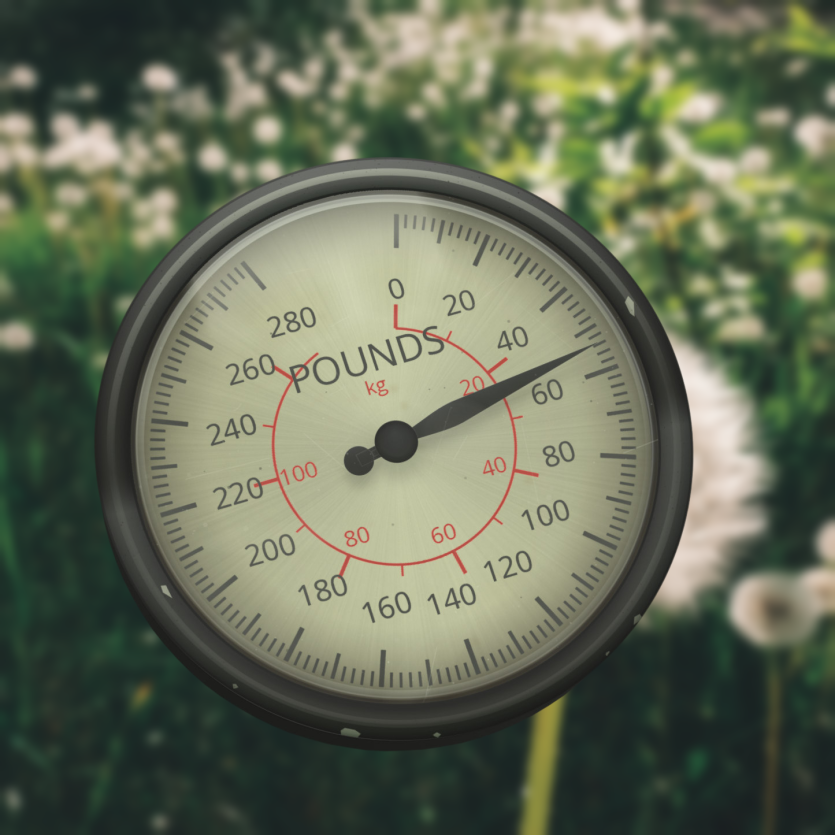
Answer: 54 lb
